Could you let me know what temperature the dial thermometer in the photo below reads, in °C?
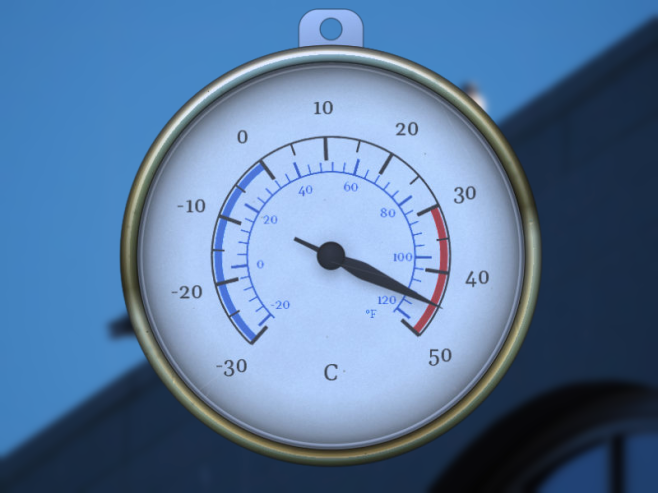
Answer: 45 °C
